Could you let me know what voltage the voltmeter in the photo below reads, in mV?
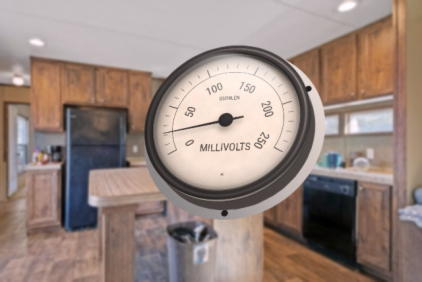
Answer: 20 mV
